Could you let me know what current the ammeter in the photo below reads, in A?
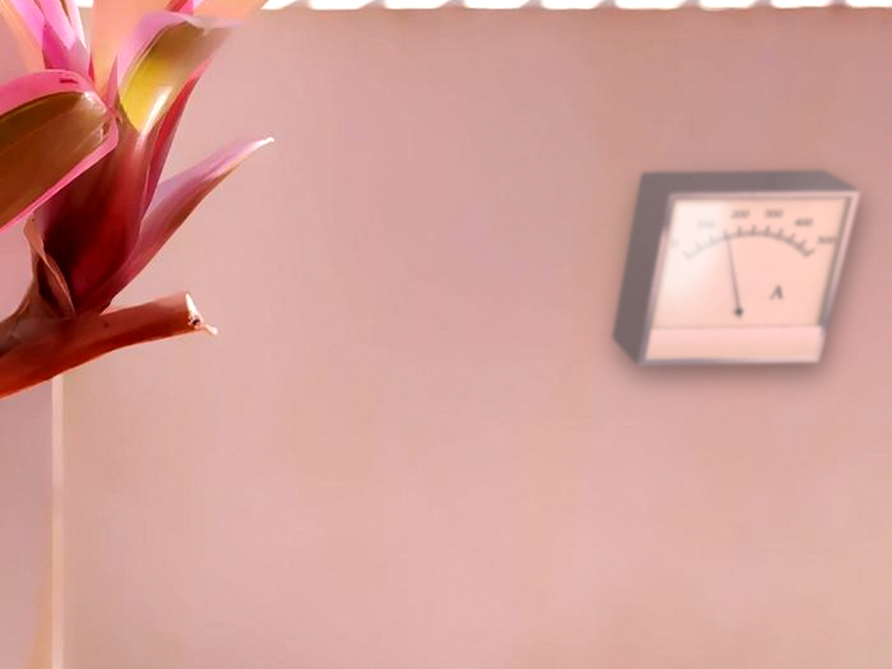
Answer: 150 A
